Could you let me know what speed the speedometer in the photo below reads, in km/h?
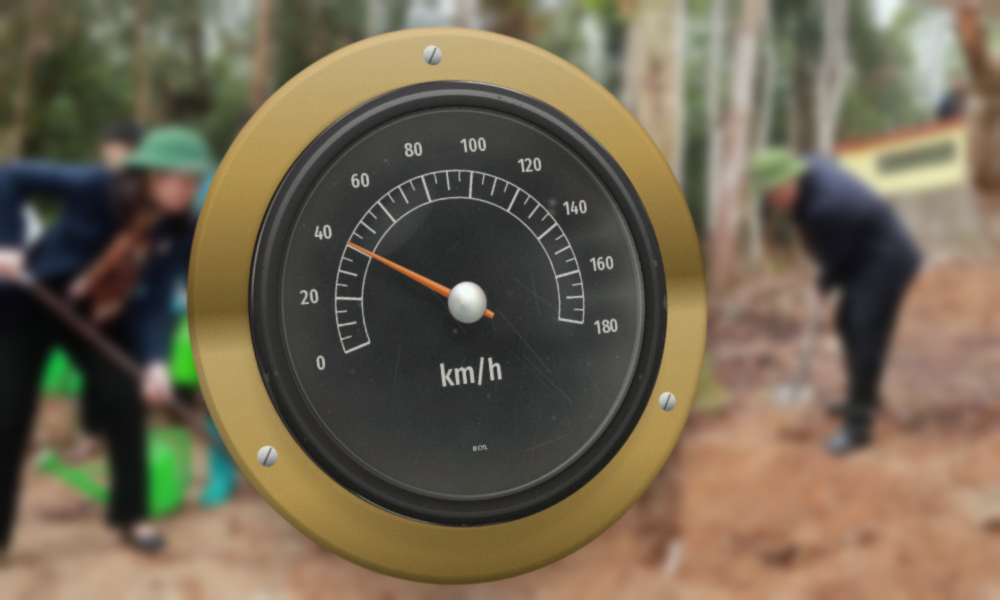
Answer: 40 km/h
